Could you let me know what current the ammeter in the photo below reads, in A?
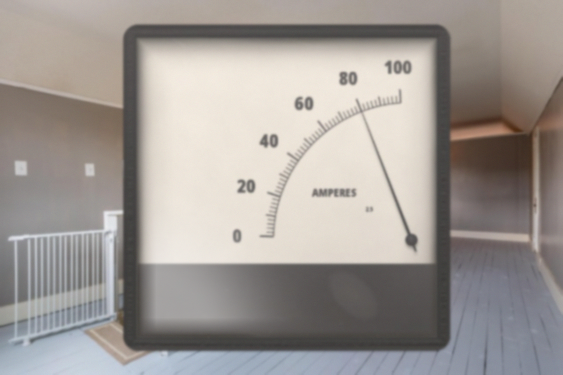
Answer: 80 A
